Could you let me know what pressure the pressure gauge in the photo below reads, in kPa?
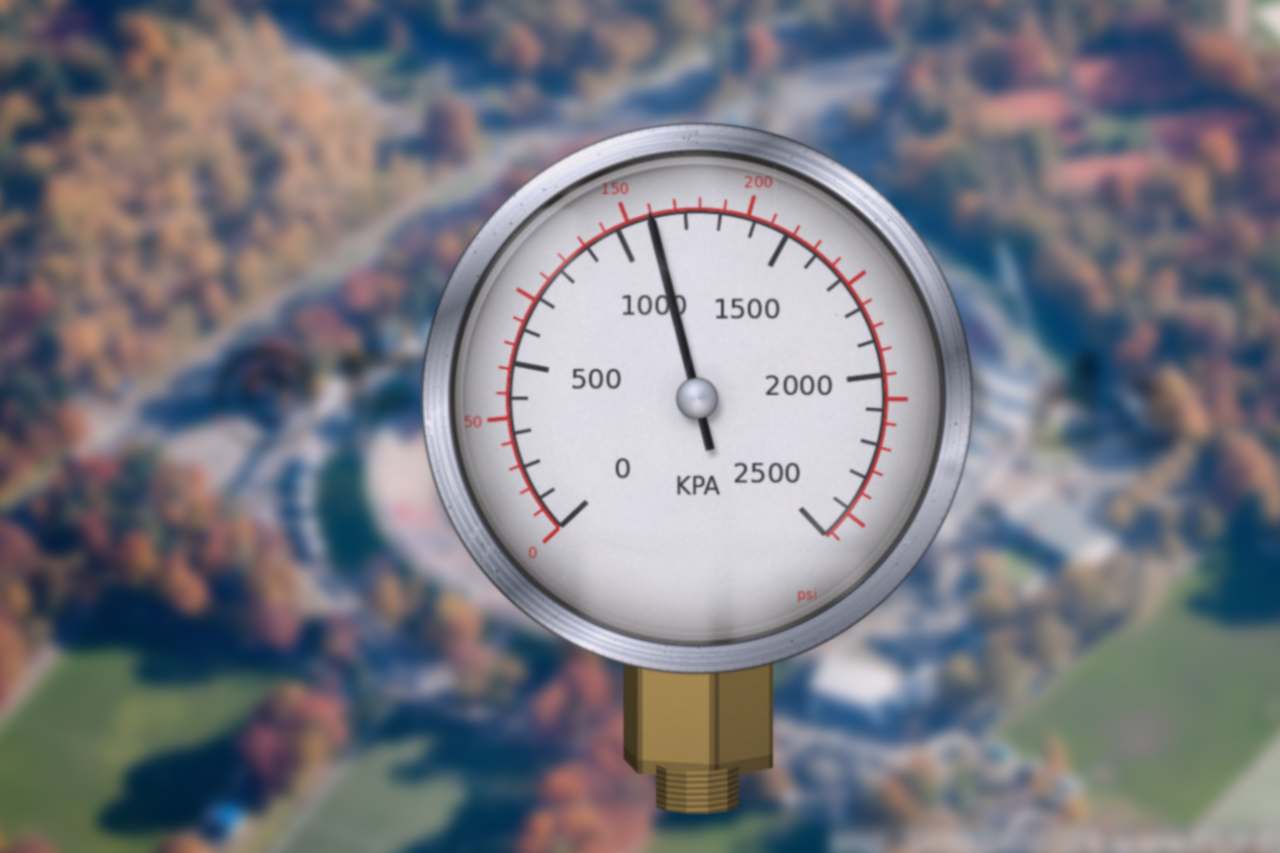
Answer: 1100 kPa
